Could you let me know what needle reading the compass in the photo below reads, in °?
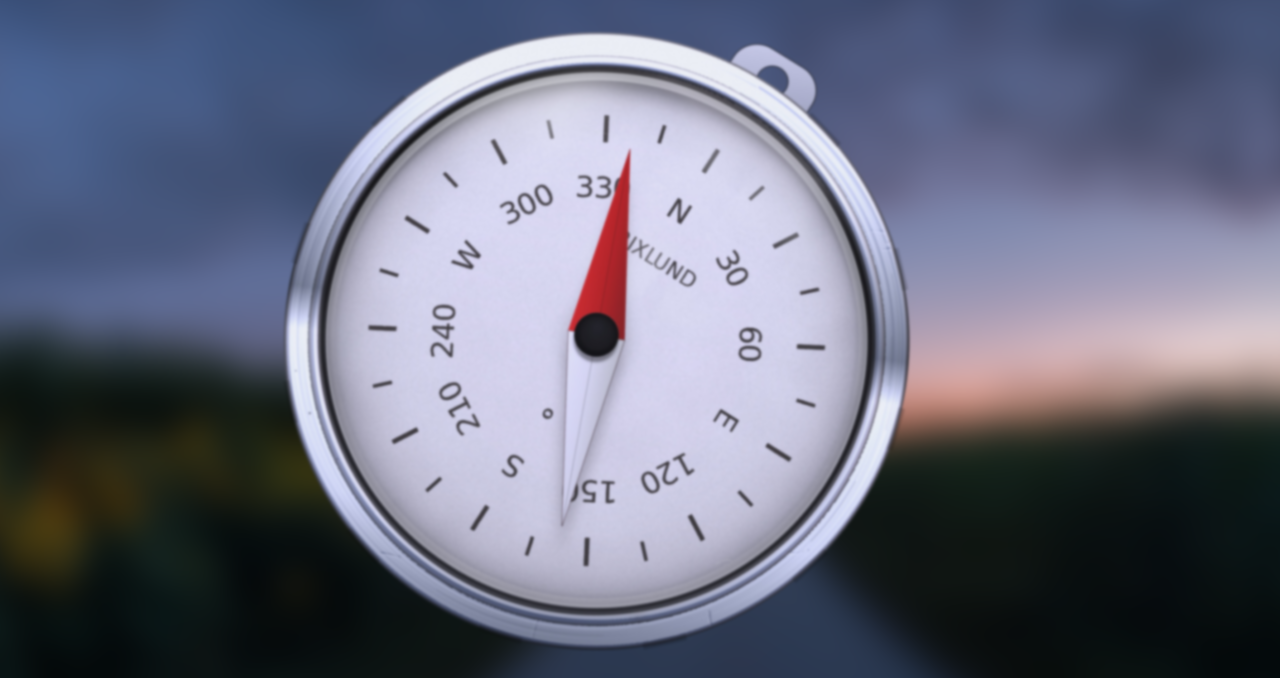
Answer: 337.5 °
